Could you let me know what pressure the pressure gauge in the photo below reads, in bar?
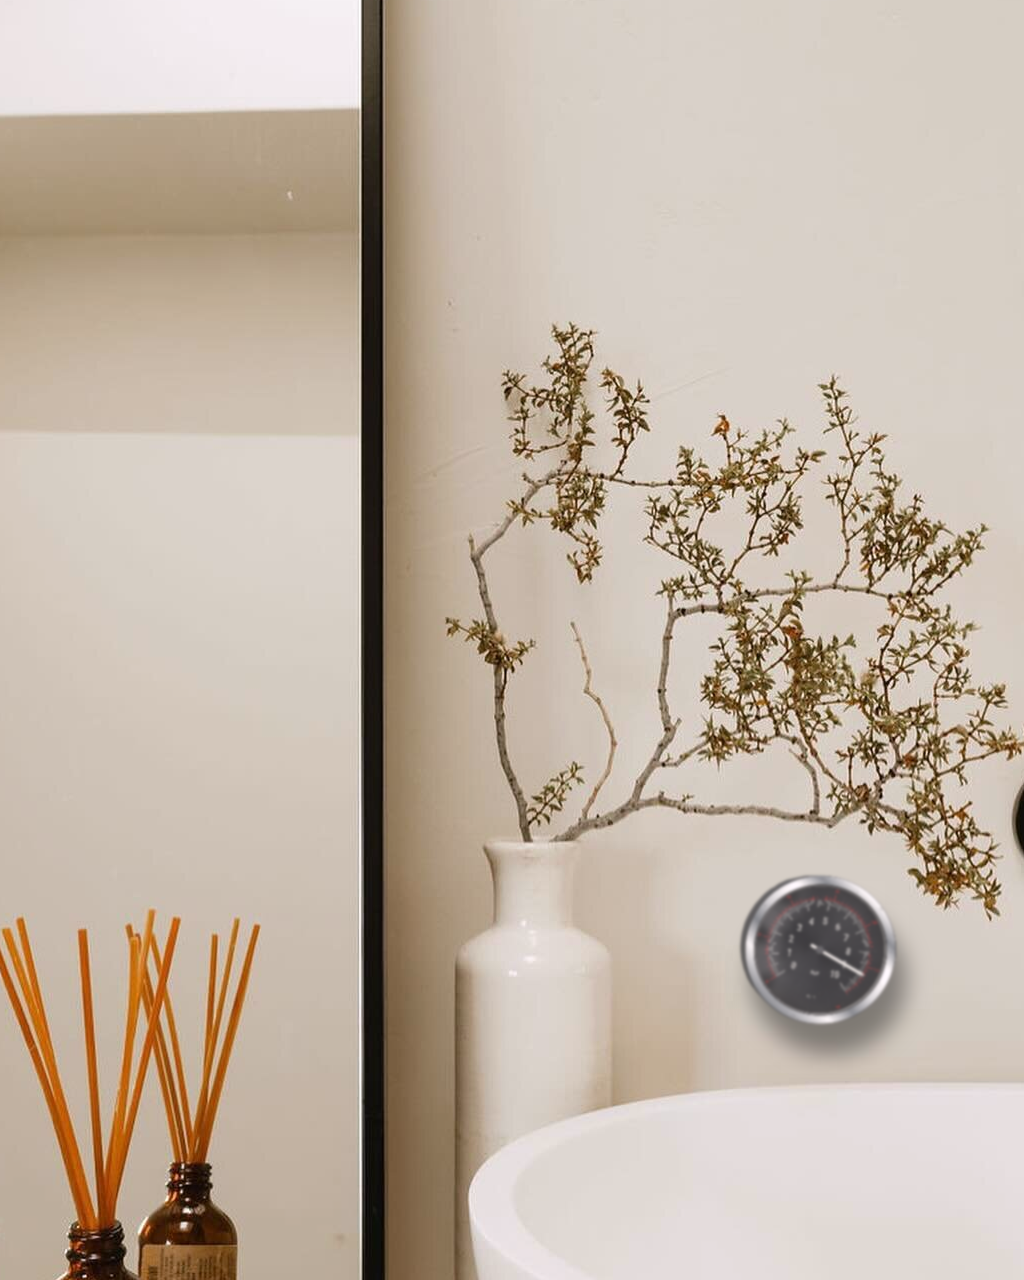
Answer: 9 bar
